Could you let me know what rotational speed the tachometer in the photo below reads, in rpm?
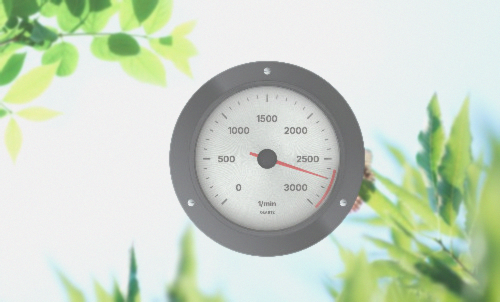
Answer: 2700 rpm
